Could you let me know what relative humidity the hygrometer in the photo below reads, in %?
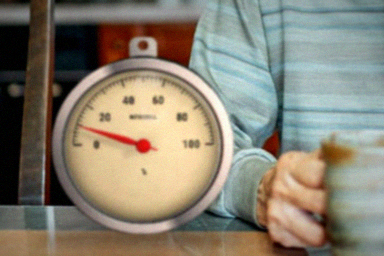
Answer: 10 %
